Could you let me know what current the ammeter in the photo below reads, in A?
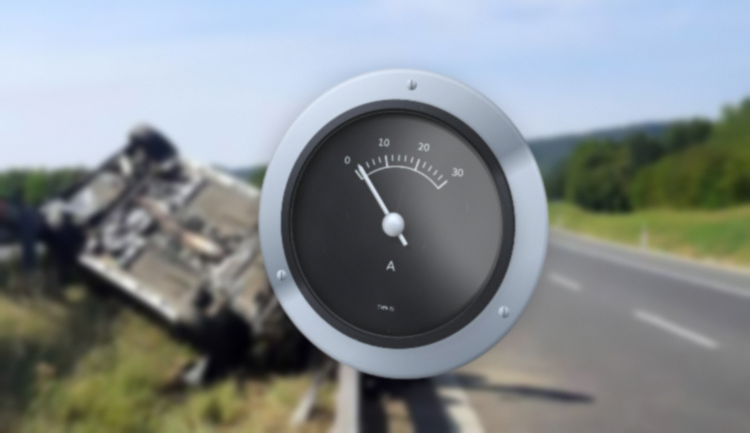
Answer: 2 A
